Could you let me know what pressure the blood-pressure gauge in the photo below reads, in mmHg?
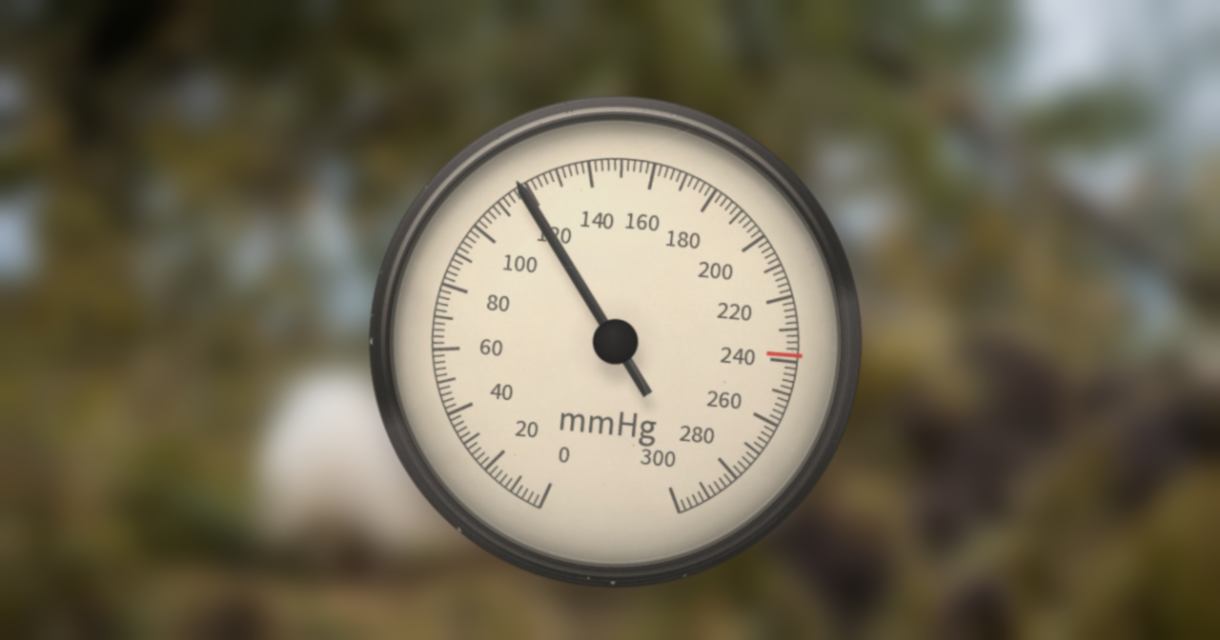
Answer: 118 mmHg
